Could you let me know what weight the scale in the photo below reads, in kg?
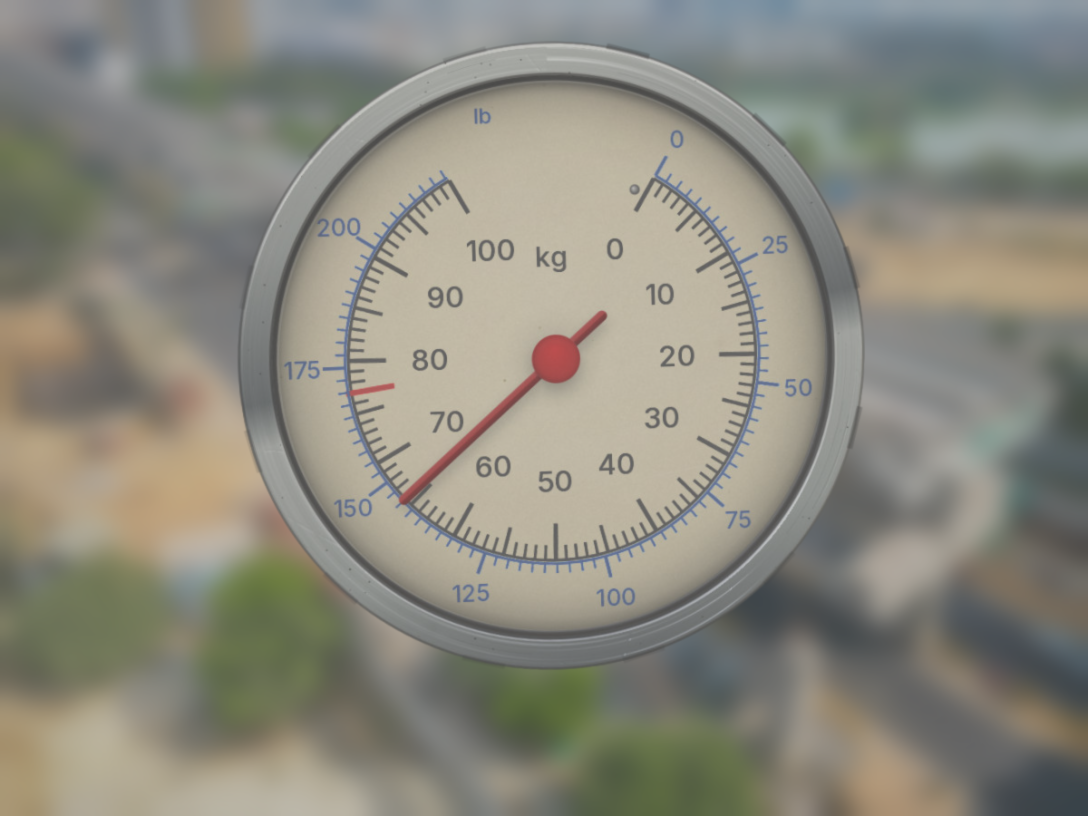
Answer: 66 kg
